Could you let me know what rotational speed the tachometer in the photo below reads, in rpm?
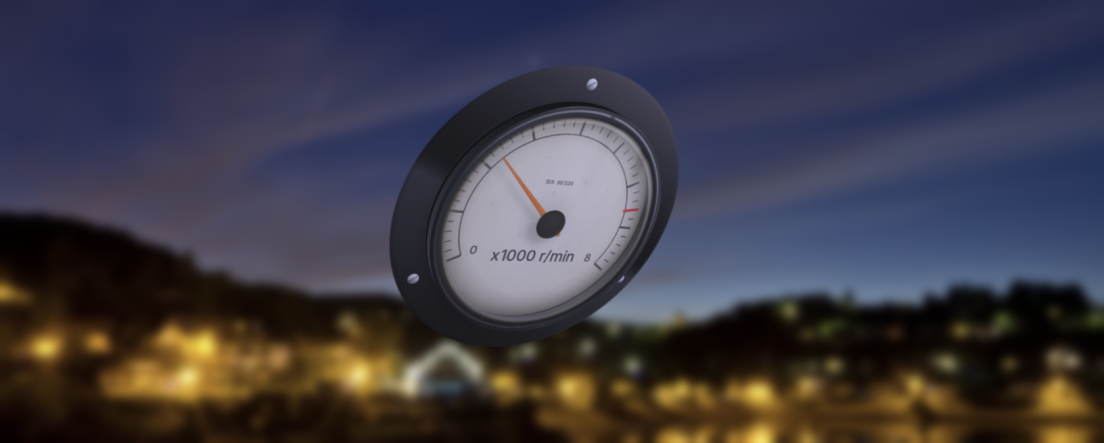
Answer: 2300 rpm
